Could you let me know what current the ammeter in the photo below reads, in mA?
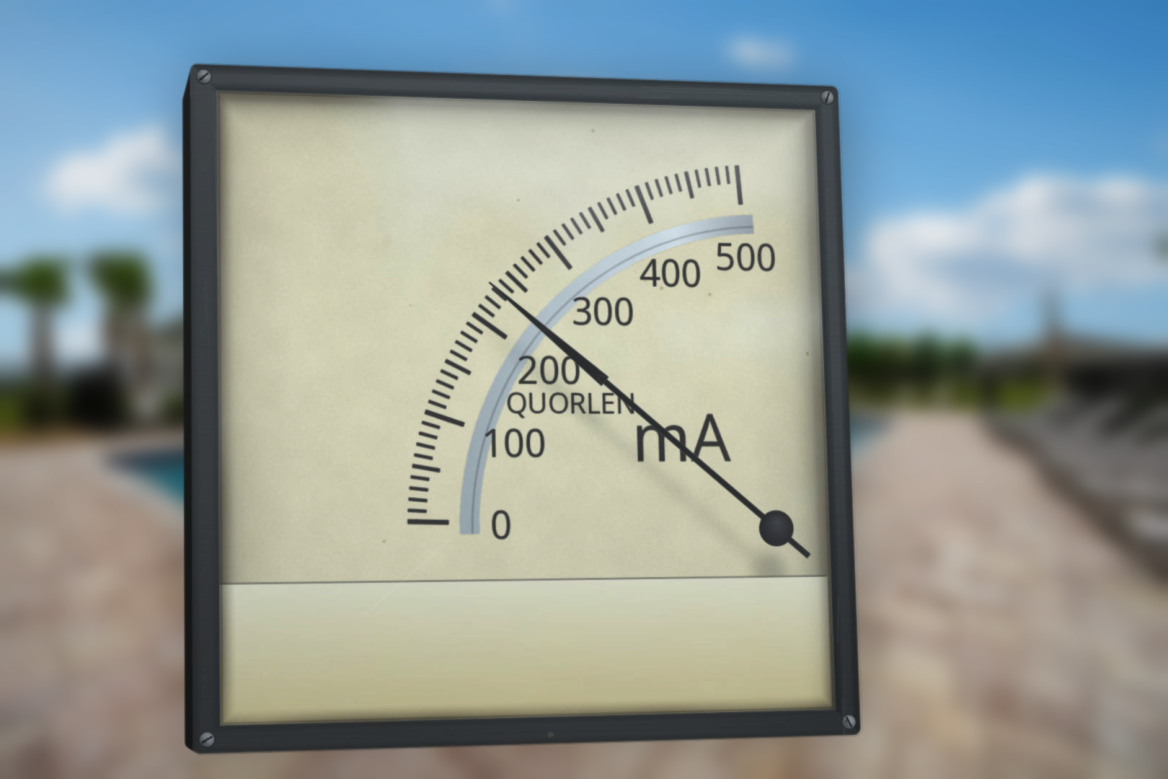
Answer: 230 mA
